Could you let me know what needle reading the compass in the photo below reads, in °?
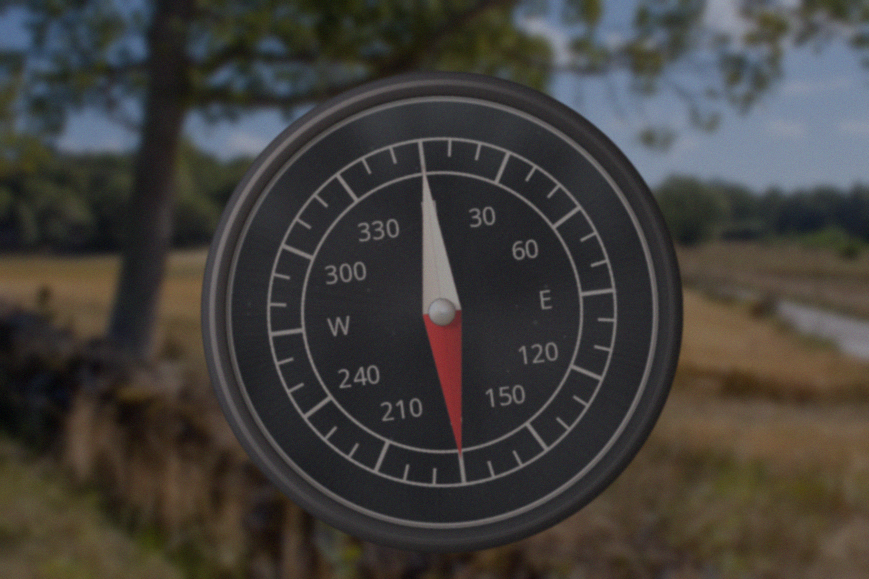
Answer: 180 °
